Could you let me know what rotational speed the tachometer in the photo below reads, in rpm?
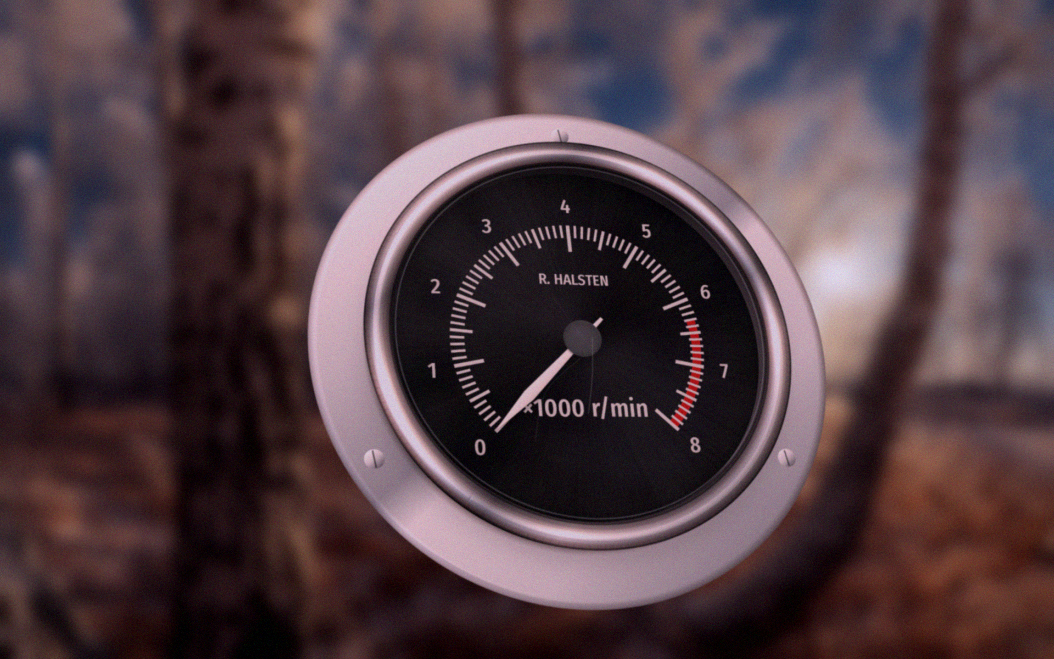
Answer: 0 rpm
